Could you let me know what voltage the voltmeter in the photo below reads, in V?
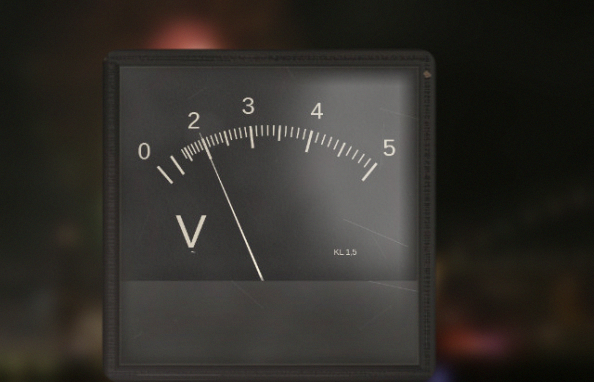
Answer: 2 V
